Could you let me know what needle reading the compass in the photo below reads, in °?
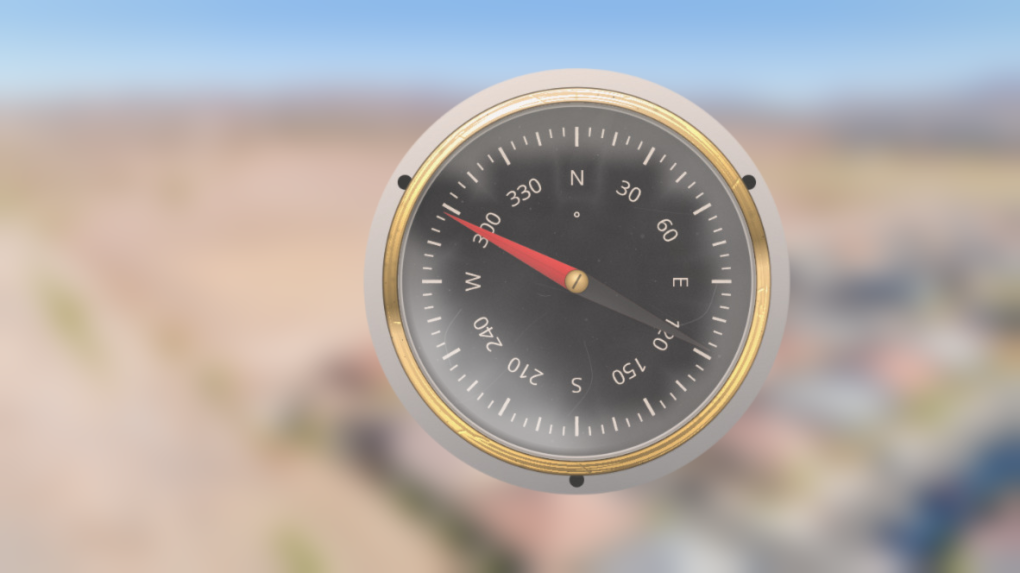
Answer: 297.5 °
